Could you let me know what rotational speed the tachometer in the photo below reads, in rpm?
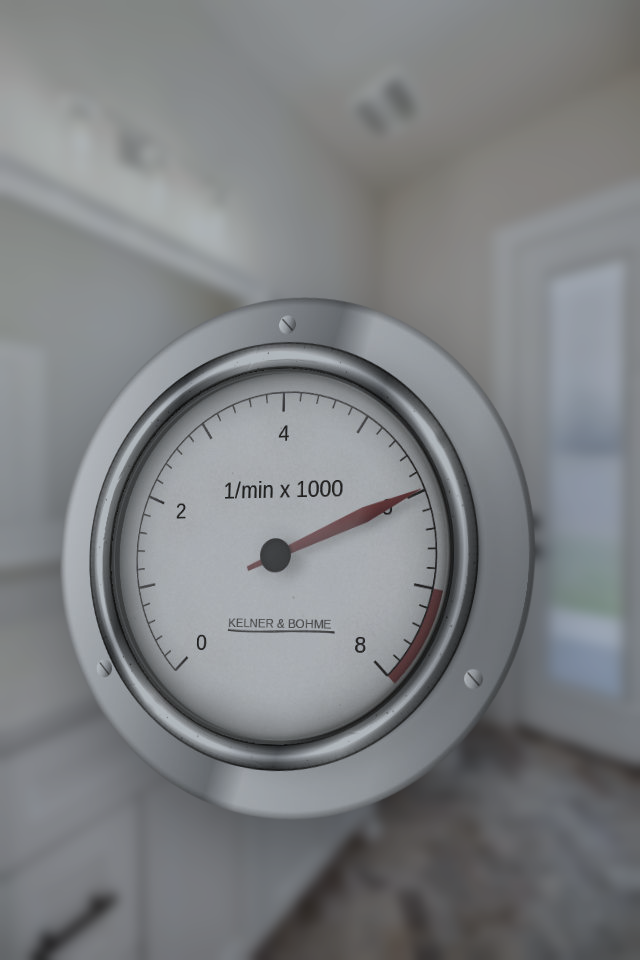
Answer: 6000 rpm
